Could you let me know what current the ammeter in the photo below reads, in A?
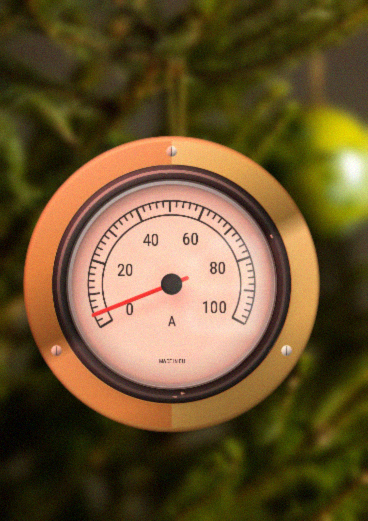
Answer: 4 A
